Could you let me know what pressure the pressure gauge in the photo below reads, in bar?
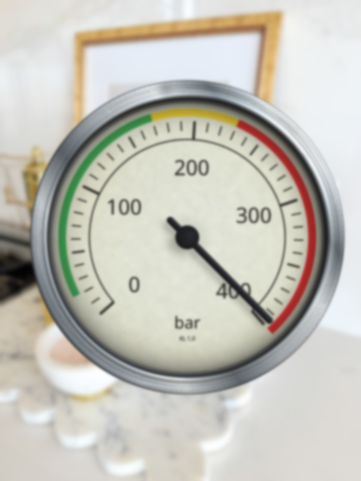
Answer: 395 bar
